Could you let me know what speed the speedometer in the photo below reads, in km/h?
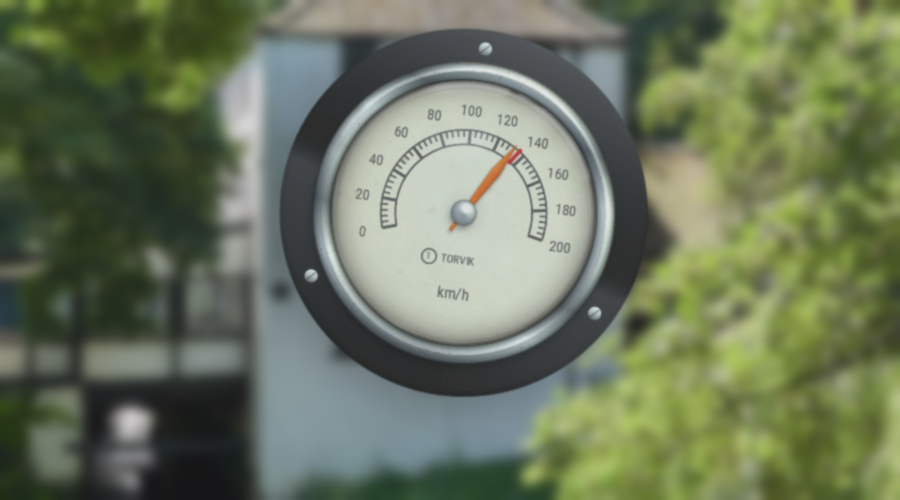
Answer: 132 km/h
